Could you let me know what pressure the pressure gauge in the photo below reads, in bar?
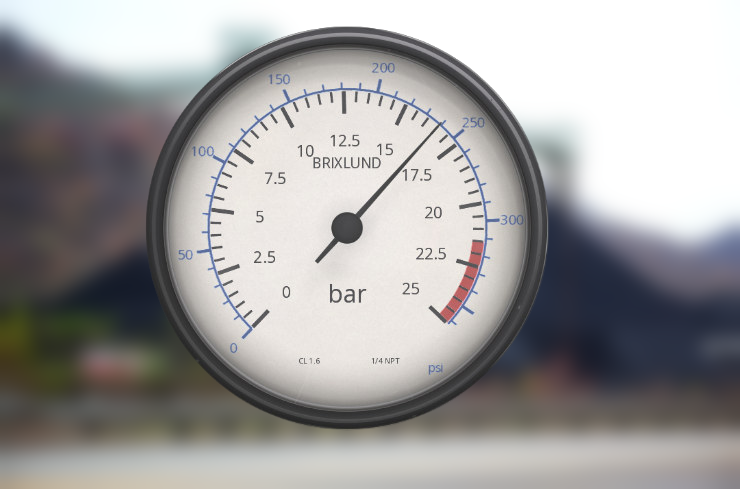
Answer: 16.5 bar
